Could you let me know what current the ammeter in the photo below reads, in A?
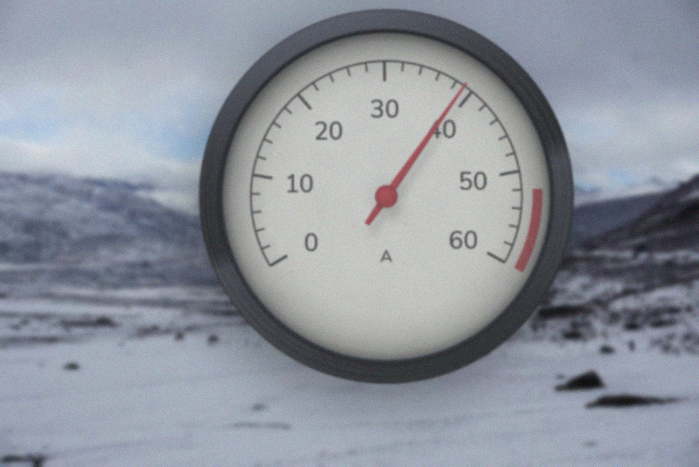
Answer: 39 A
